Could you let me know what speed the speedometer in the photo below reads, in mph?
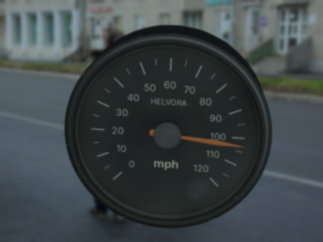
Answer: 102.5 mph
